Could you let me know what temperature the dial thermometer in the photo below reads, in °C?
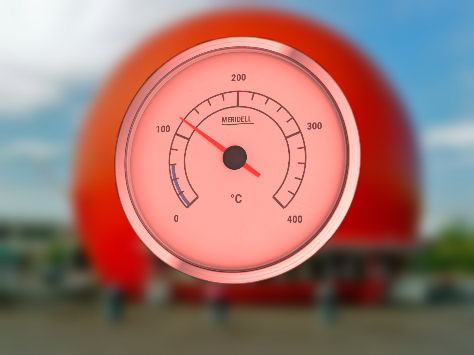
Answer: 120 °C
